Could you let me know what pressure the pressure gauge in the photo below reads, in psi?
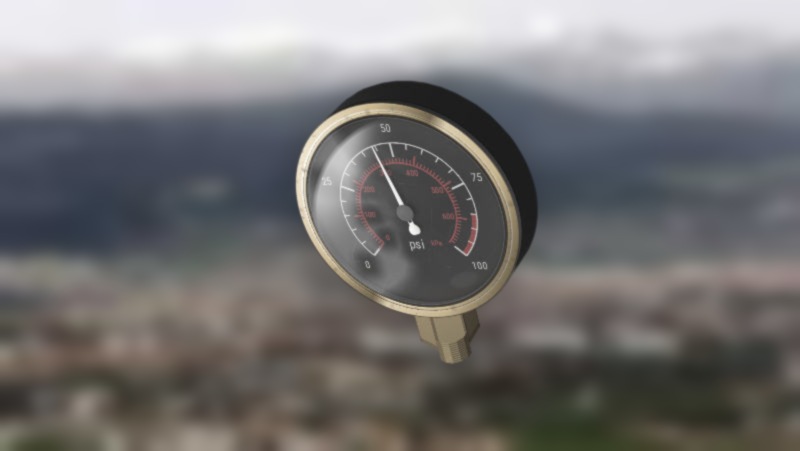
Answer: 45 psi
